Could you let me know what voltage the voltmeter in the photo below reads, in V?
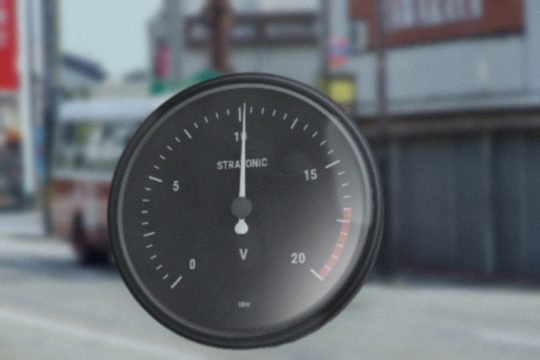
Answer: 10.25 V
